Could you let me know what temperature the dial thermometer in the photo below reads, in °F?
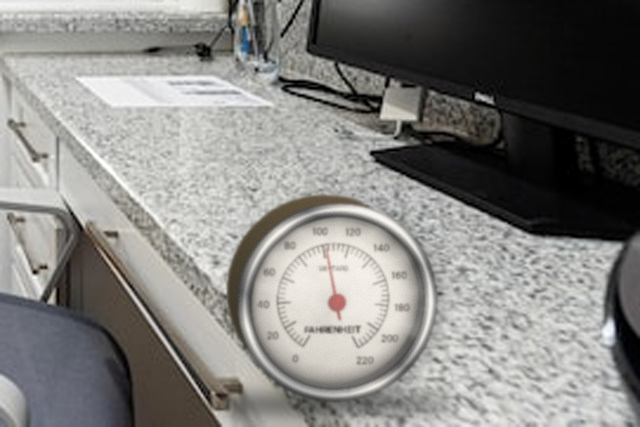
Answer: 100 °F
